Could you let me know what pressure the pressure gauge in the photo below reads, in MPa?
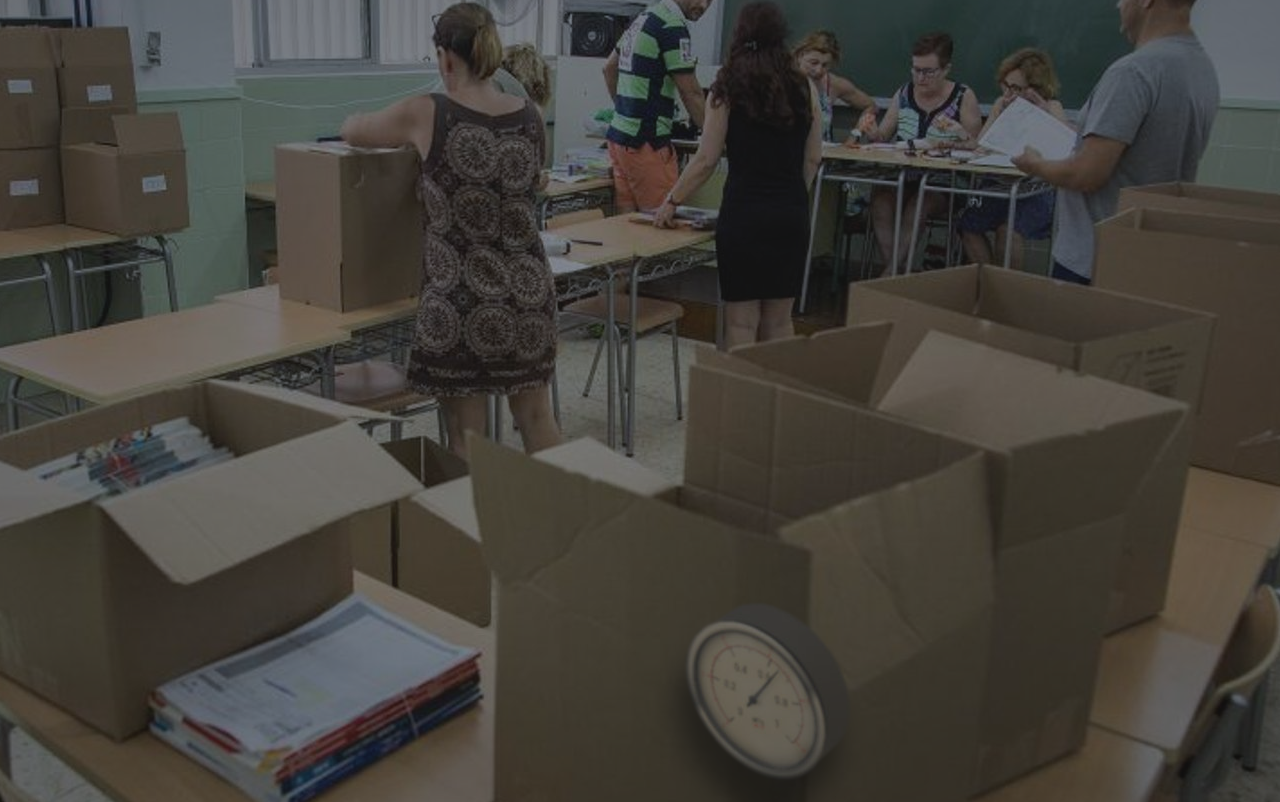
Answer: 0.65 MPa
